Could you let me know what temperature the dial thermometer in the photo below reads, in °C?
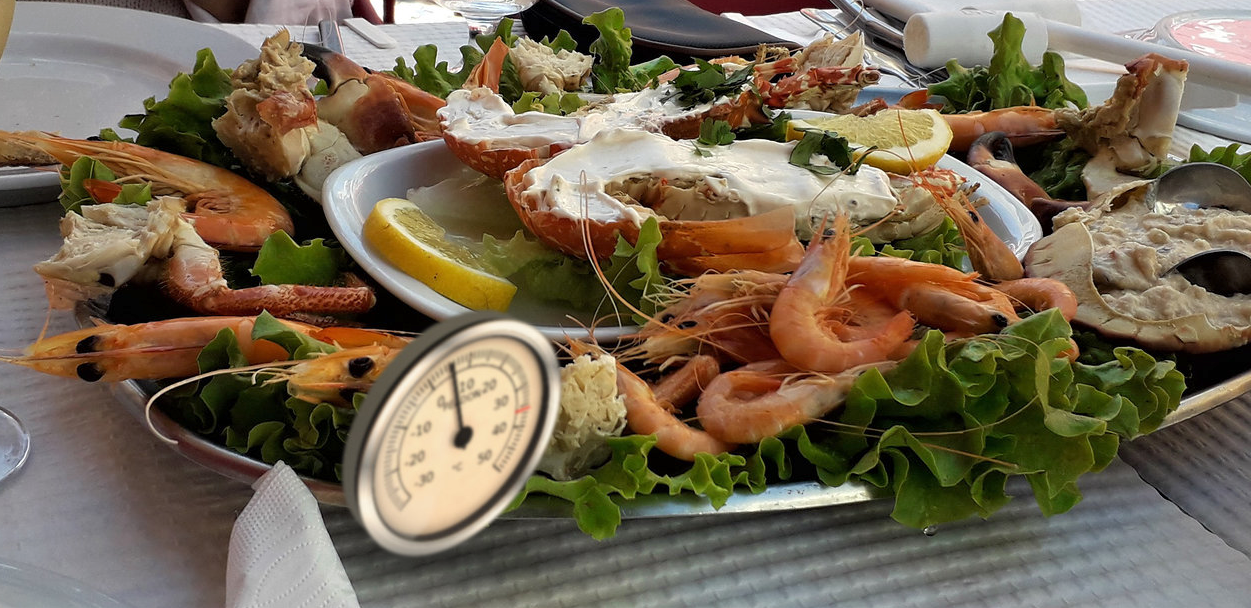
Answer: 5 °C
